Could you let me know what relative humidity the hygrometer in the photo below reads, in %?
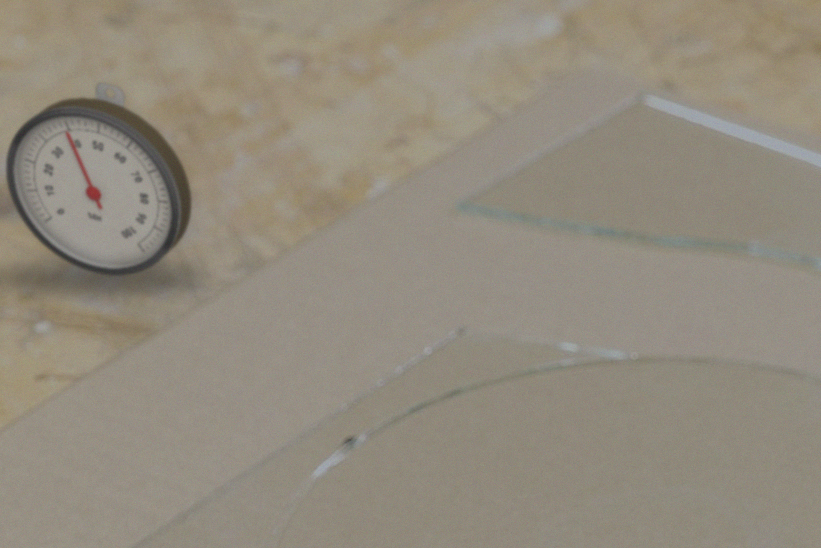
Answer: 40 %
